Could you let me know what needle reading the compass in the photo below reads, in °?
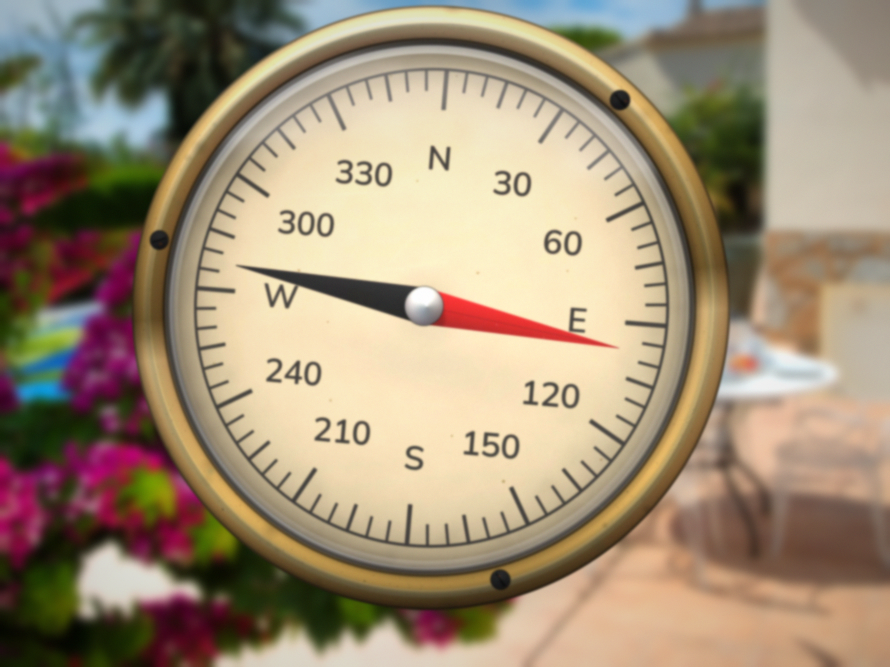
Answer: 97.5 °
